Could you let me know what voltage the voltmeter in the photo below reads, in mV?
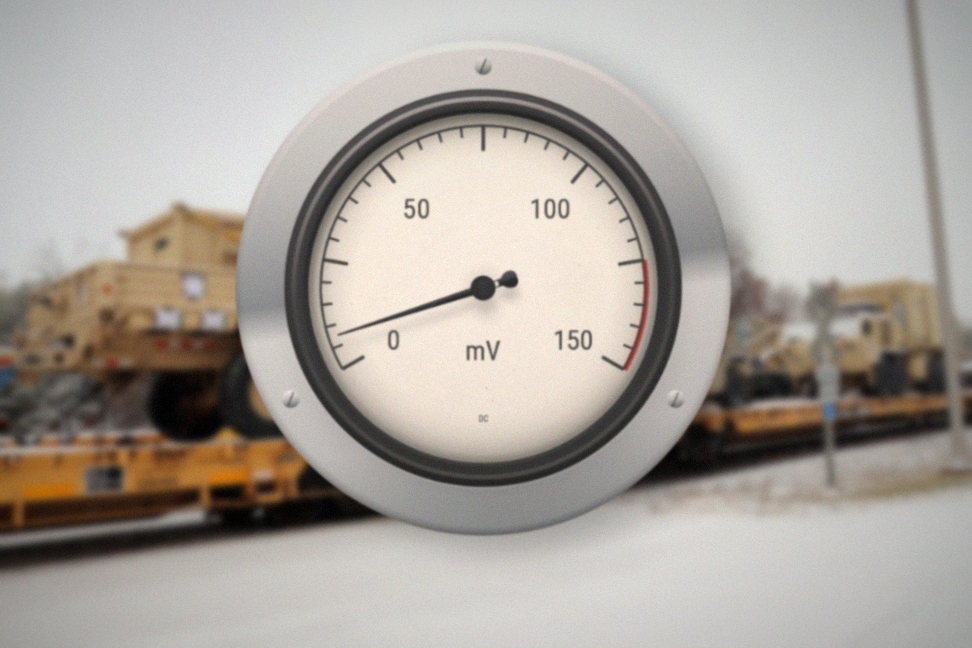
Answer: 7.5 mV
